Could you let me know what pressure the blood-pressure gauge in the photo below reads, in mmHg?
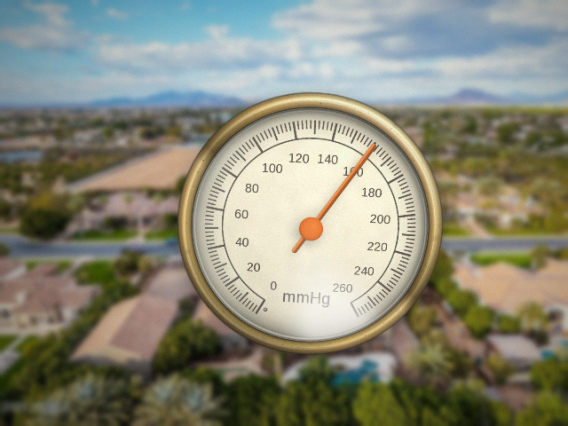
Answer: 160 mmHg
